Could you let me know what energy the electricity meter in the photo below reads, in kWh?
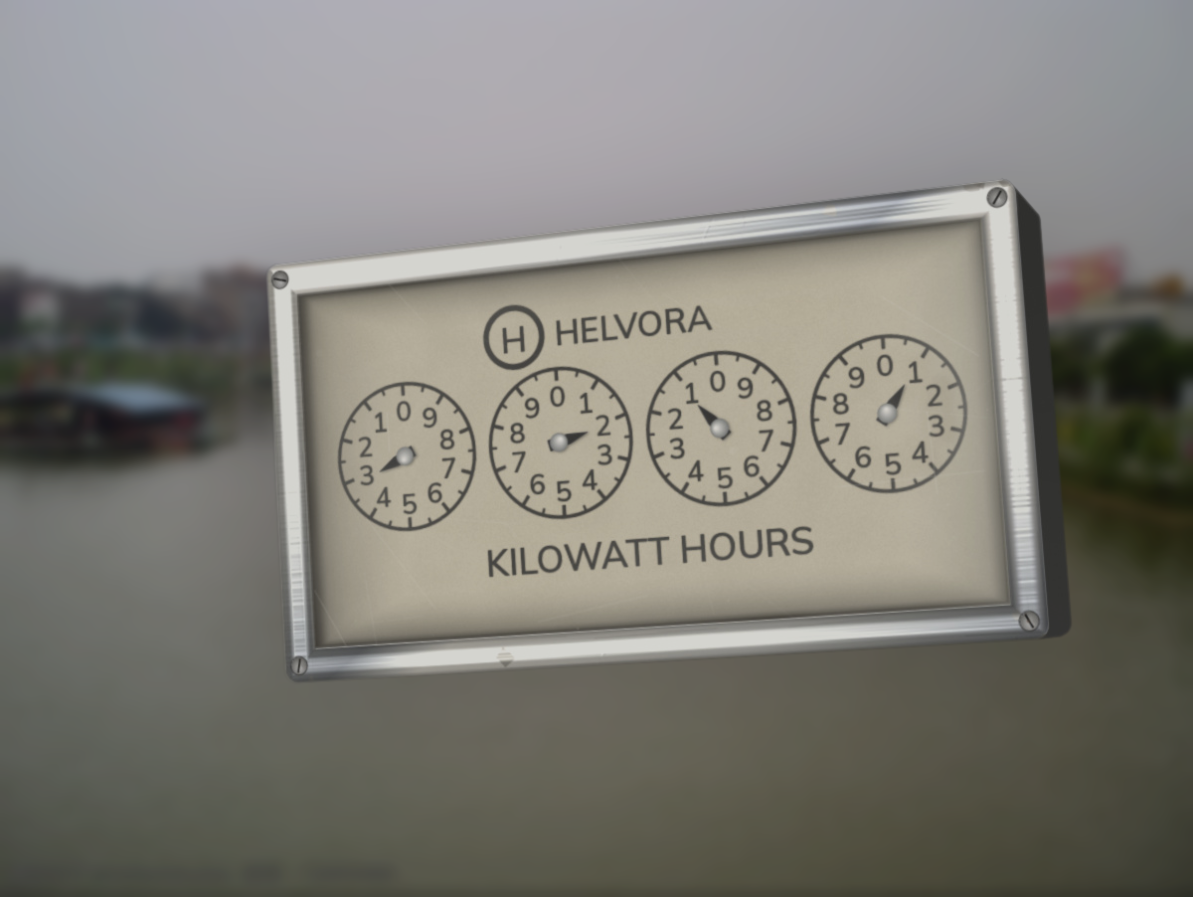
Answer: 3211 kWh
